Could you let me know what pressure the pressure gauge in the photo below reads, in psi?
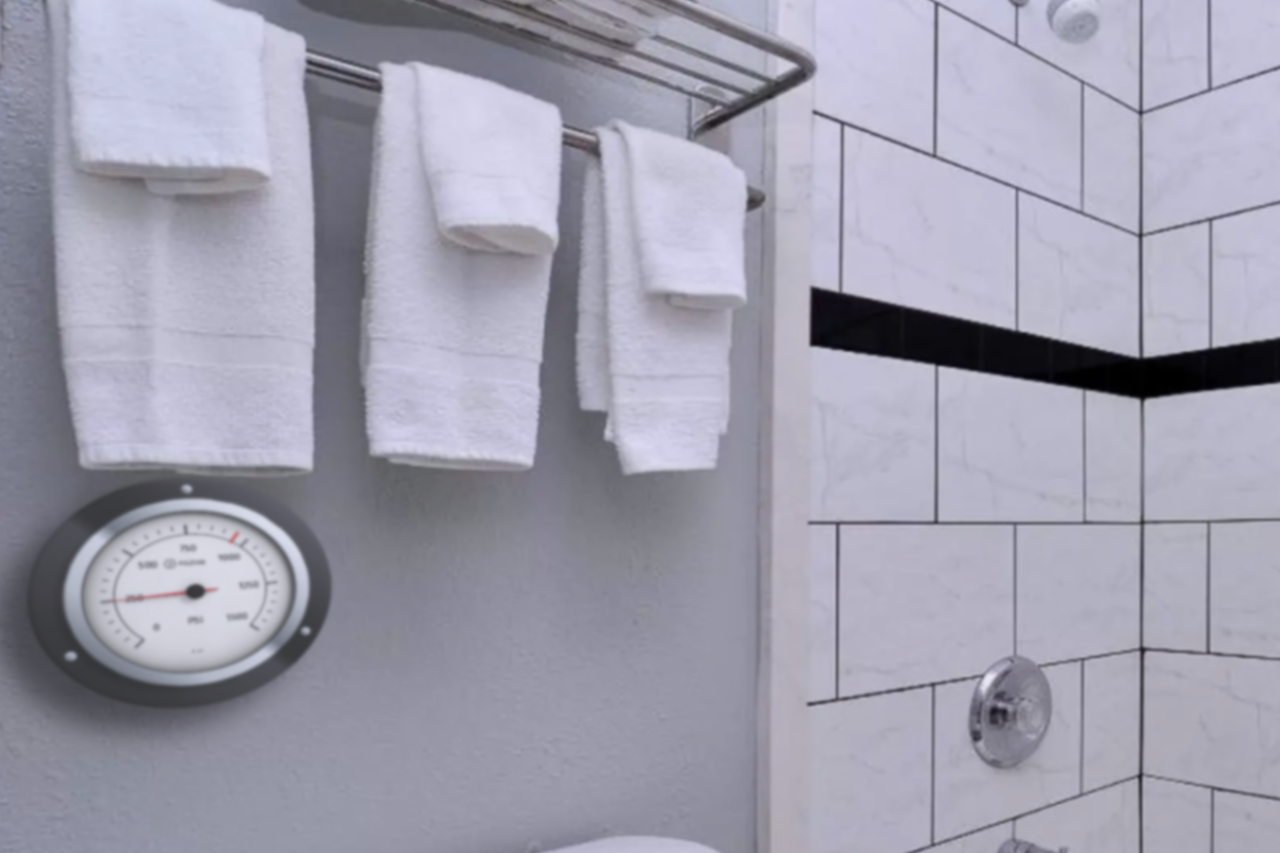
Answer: 250 psi
